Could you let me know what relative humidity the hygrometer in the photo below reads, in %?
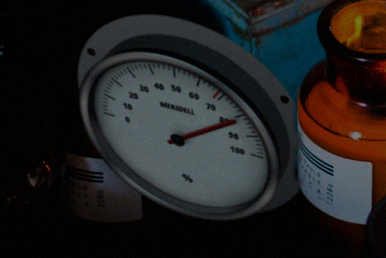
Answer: 80 %
